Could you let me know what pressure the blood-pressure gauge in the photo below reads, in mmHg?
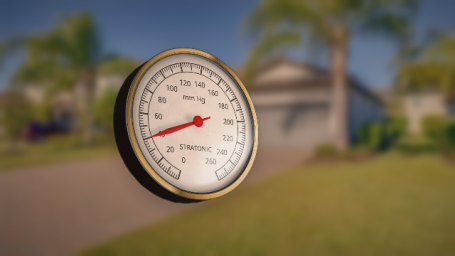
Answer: 40 mmHg
